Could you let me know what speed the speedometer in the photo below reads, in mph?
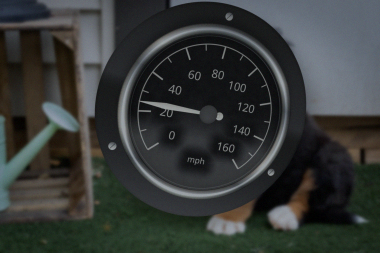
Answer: 25 mph
